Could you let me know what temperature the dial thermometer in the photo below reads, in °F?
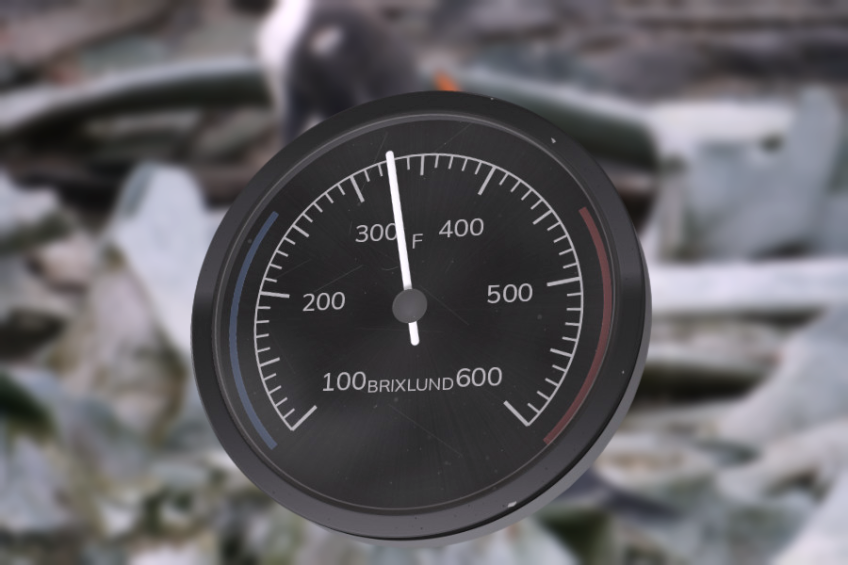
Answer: 330 °F
